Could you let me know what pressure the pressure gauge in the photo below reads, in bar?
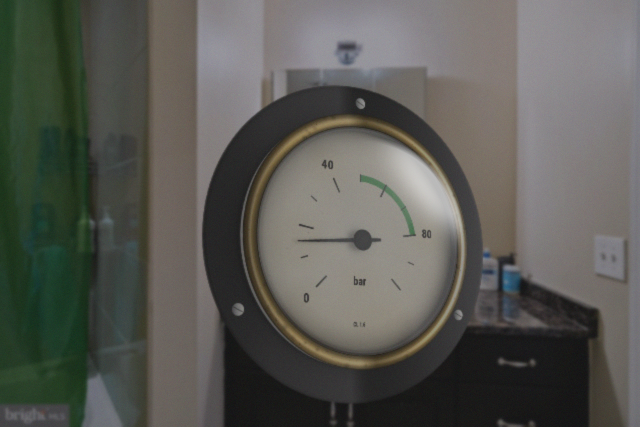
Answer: 15 bar
